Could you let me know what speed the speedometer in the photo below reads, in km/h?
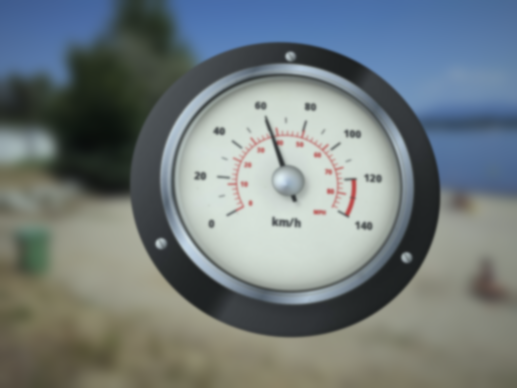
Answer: 60 km/h
